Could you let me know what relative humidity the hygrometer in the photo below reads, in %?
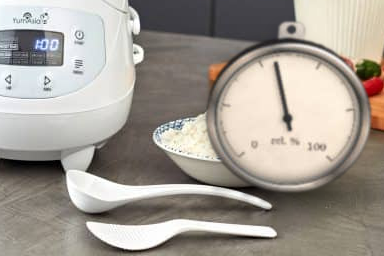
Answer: 45 %
